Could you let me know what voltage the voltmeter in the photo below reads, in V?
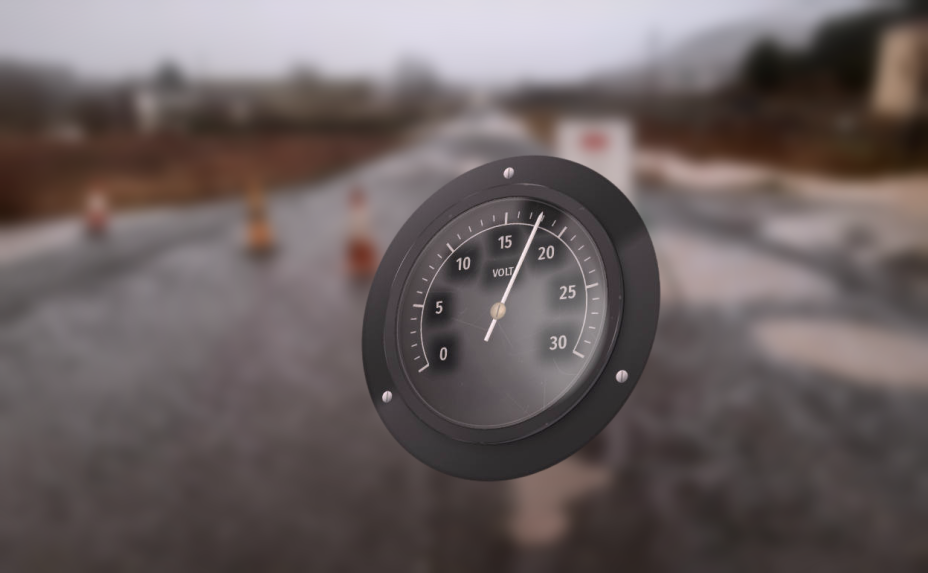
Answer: 18 V
